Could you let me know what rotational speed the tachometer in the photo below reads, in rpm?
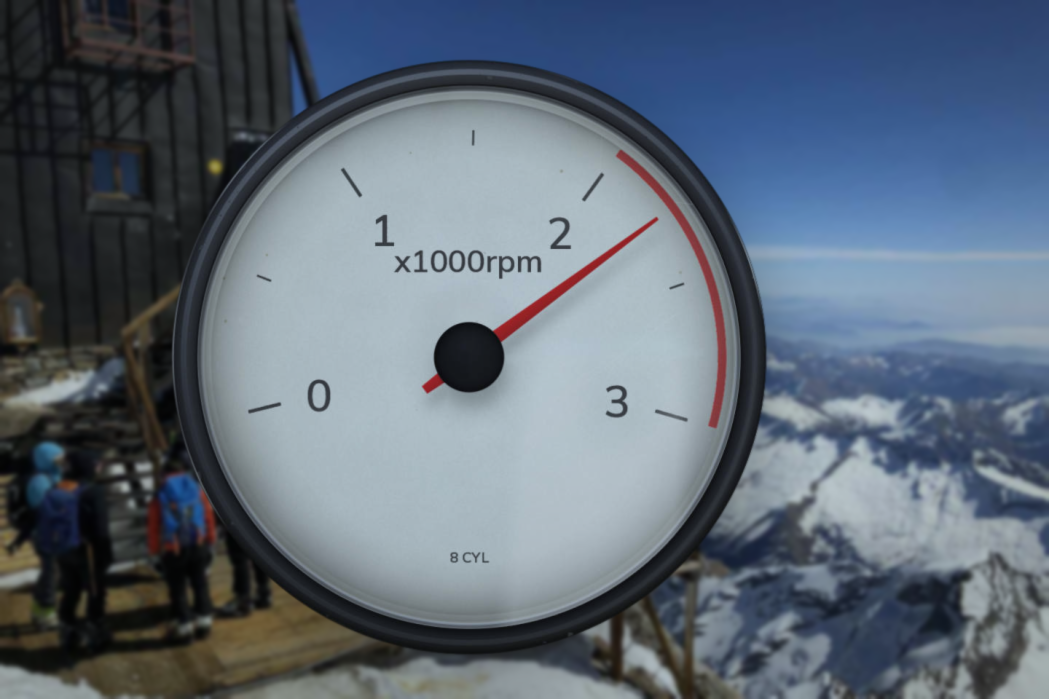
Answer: 2250 rpm
